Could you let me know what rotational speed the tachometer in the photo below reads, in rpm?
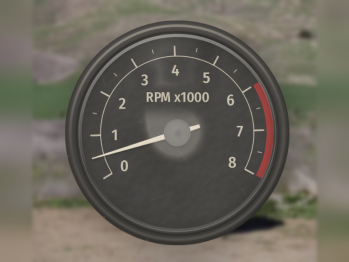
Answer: 500 rpm
